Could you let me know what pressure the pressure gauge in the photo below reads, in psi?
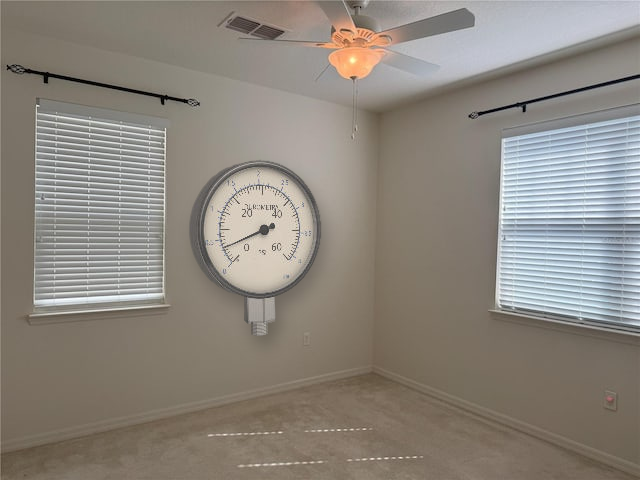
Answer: 5 psi
